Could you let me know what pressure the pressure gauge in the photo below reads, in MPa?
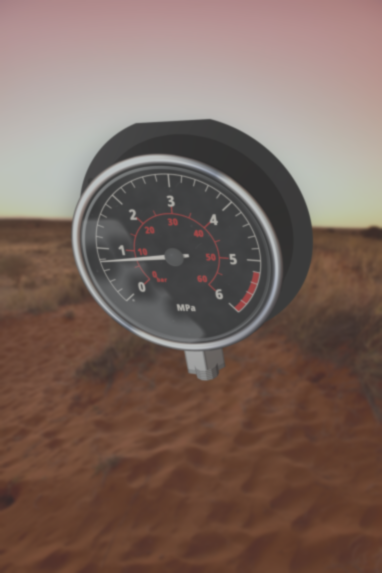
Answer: 0.8 MPa
